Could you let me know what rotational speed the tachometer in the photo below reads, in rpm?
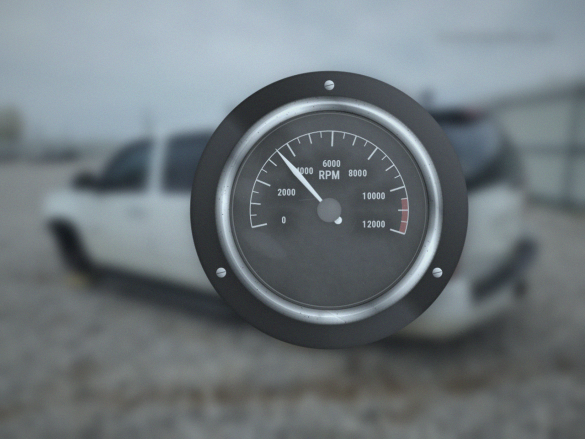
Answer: 3500 rpm
